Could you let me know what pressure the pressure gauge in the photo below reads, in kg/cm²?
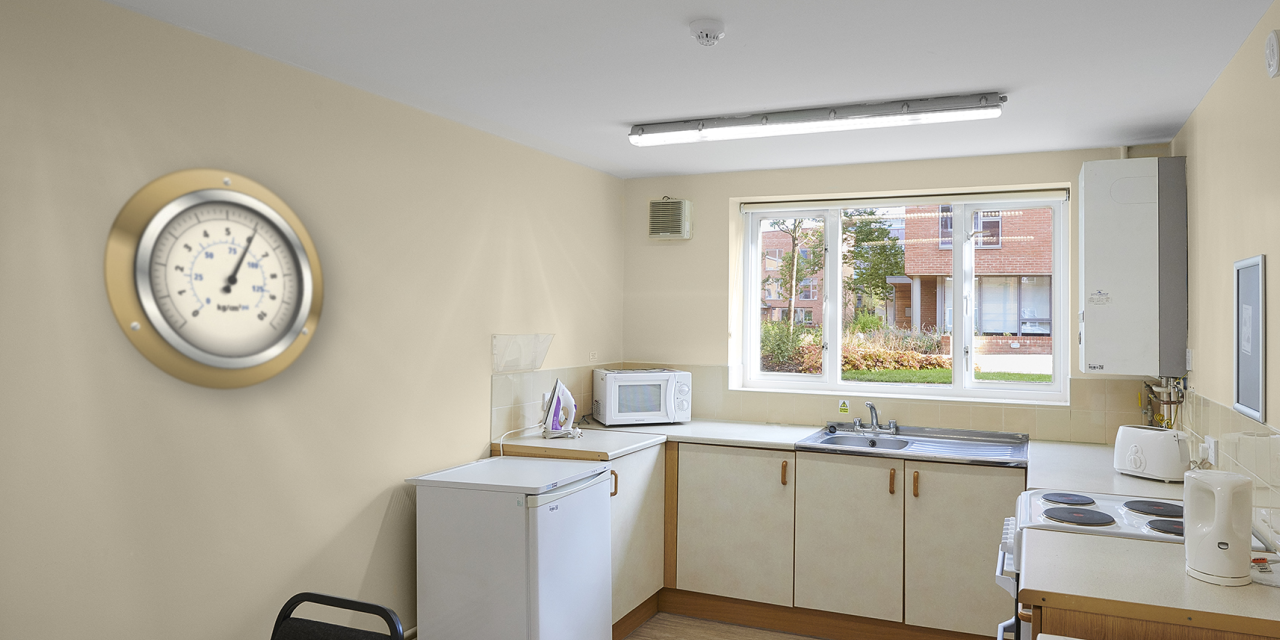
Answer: 6 kg/cm²
